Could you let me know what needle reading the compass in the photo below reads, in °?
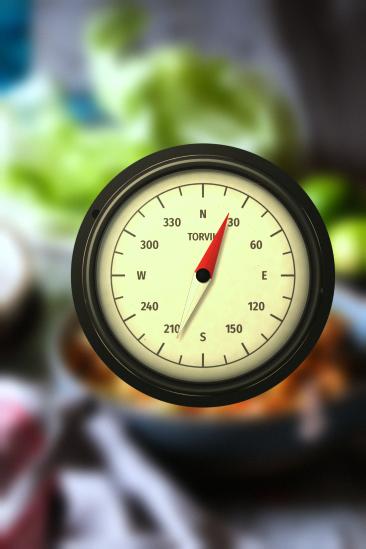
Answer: 22.5 °
